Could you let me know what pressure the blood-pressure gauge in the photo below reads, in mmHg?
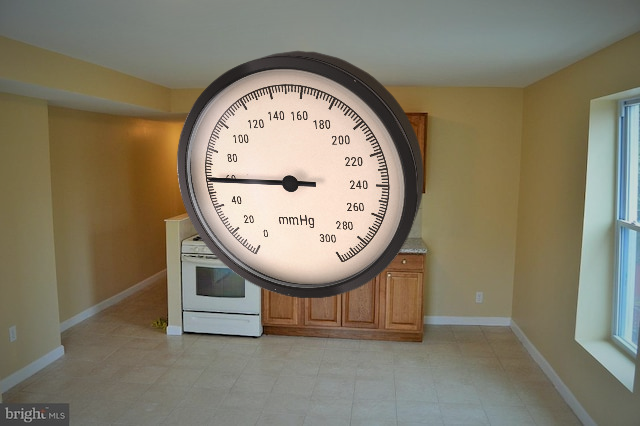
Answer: 60 mmHg
